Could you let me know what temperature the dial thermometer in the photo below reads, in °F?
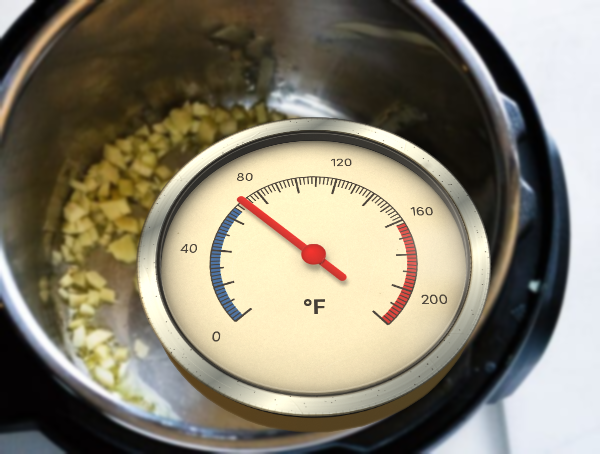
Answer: 70 °F
